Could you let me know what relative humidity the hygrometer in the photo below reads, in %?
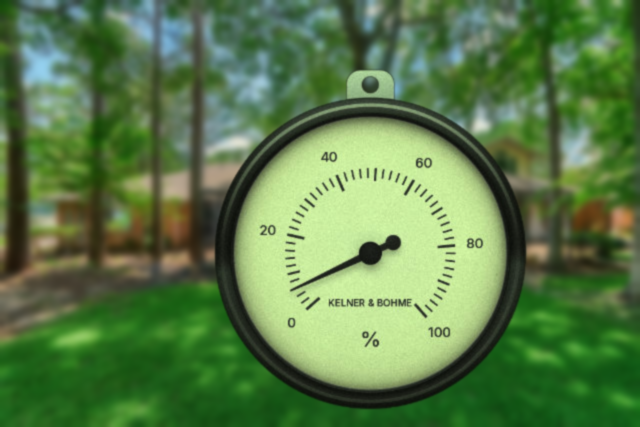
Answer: 6 %
